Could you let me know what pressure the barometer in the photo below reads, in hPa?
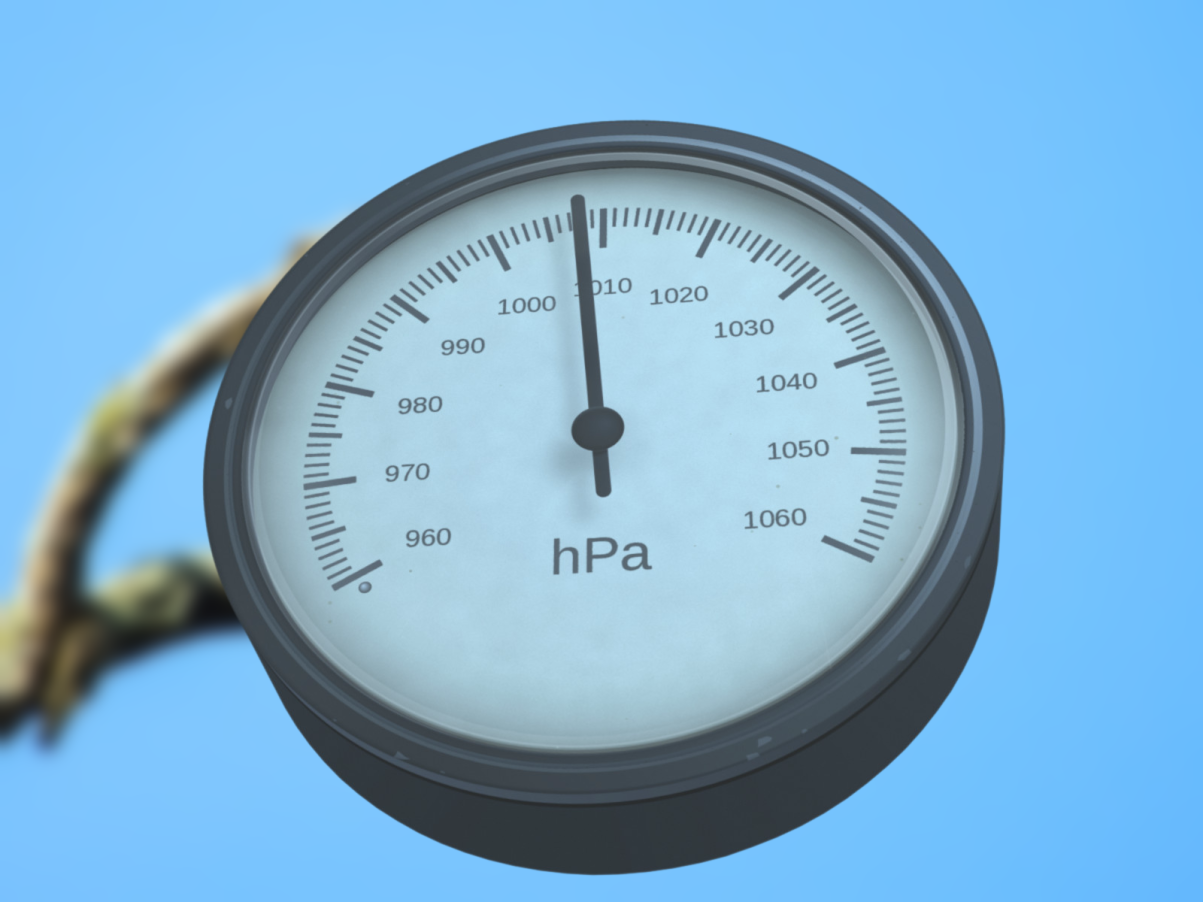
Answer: 1008 hPa
